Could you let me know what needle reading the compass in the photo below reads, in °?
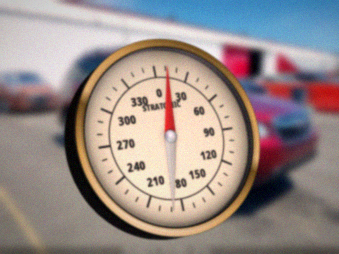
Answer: 10 °
